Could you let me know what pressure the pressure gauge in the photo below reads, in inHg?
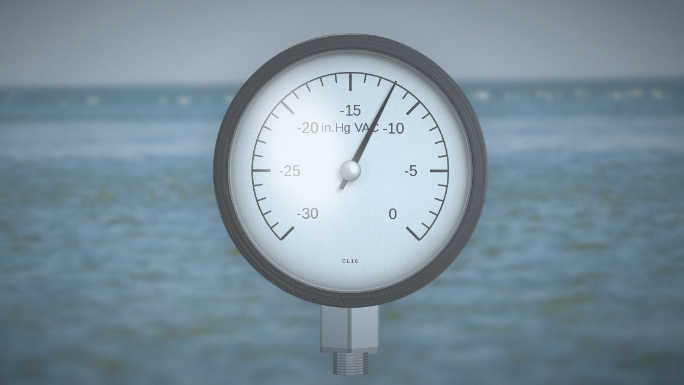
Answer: -12 inHg
